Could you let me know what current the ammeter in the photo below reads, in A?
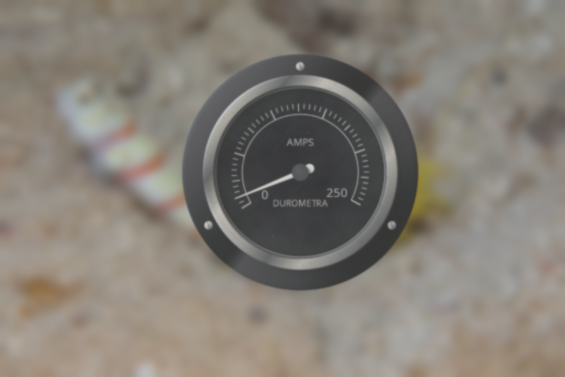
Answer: 10 A
